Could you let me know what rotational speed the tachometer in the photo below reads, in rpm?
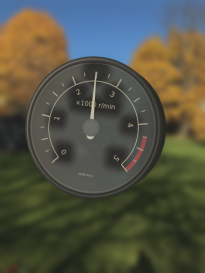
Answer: 2500 rpm
